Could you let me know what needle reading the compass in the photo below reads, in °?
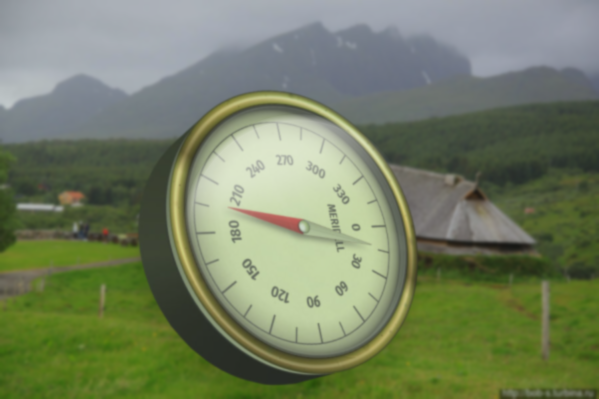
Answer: 195 °
